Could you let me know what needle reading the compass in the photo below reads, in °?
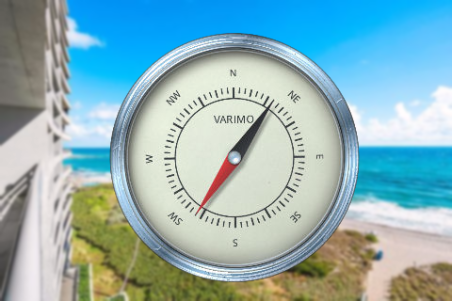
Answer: 215 °
